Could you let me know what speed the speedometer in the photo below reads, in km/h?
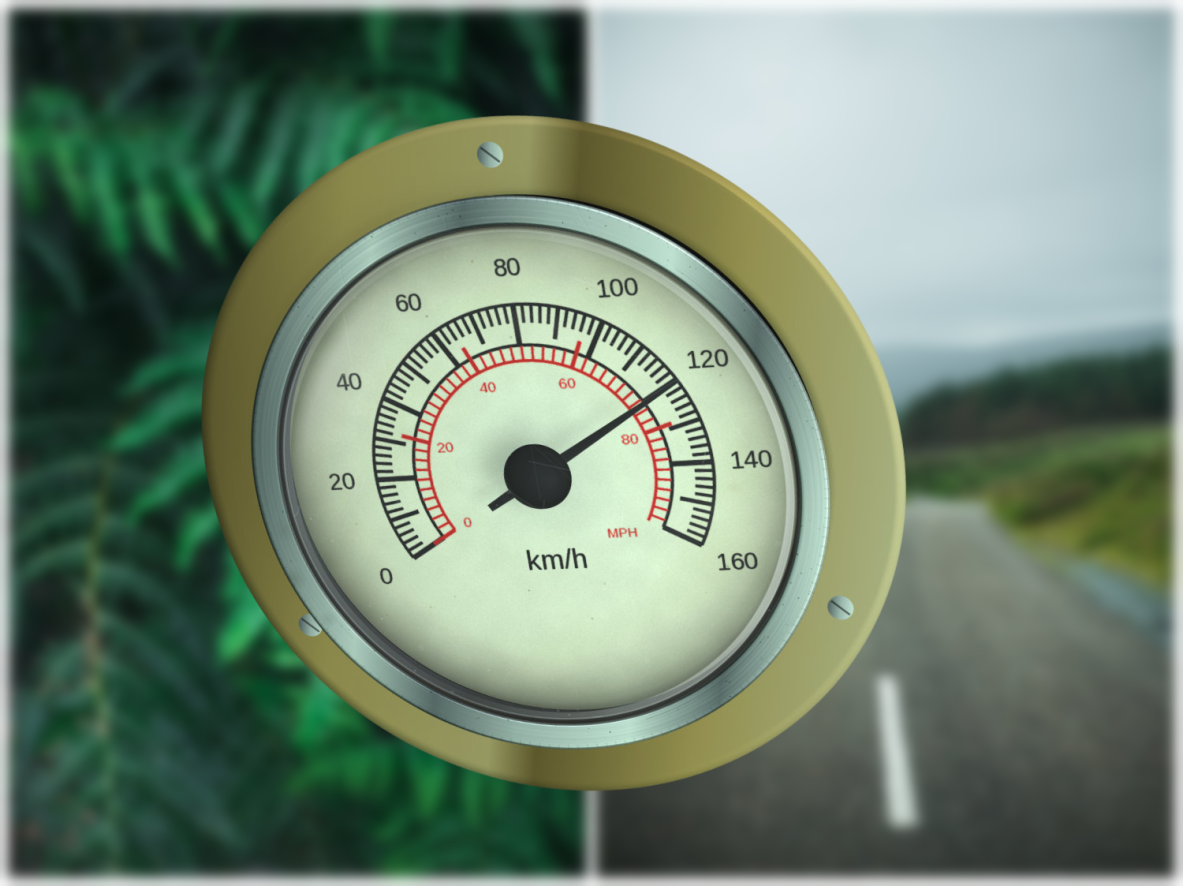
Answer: 120 km/h
